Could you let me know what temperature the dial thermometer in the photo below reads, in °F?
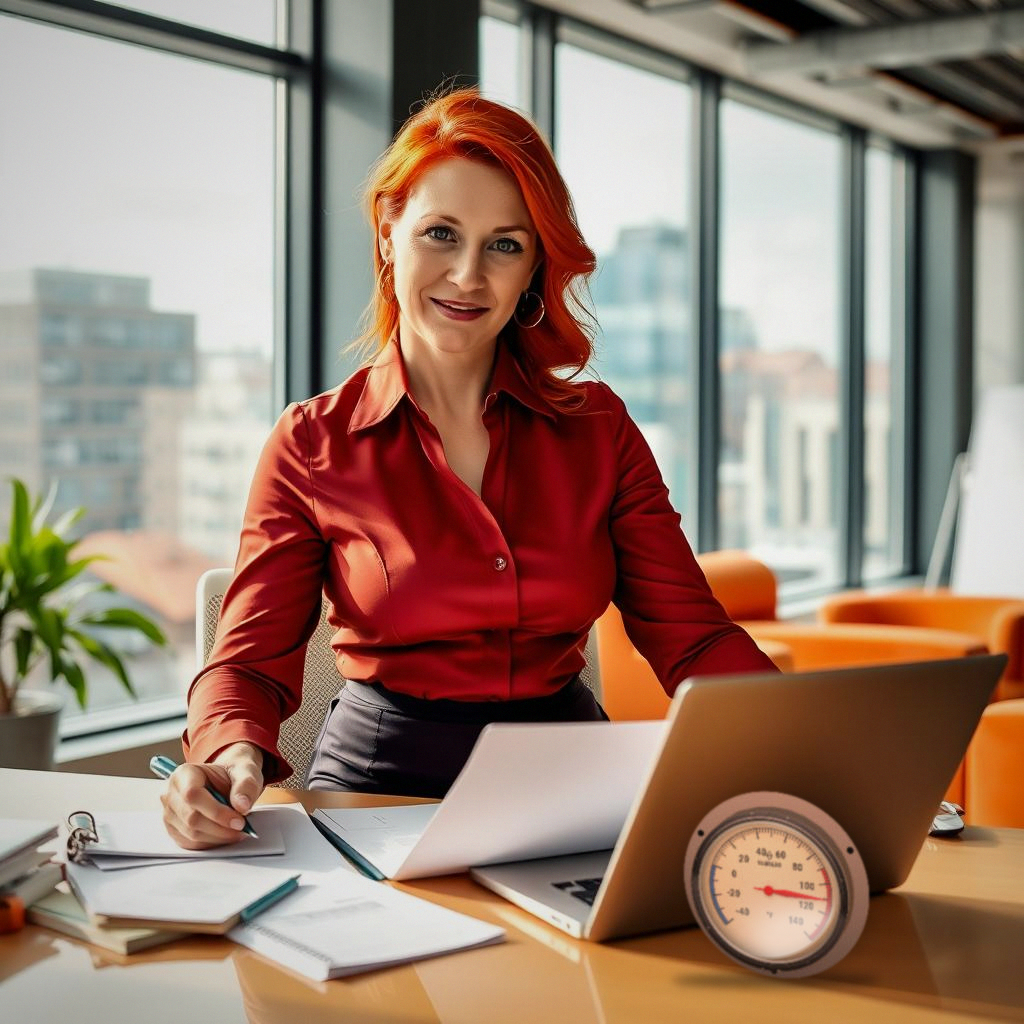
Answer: 110 °F
